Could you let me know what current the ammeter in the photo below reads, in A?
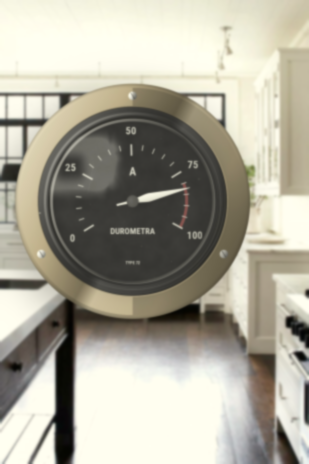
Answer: 82.5 A
